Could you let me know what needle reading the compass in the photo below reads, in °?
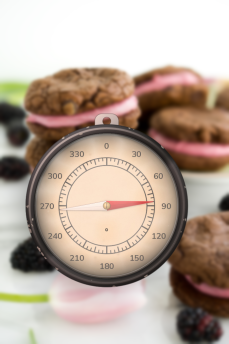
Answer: 85 °
